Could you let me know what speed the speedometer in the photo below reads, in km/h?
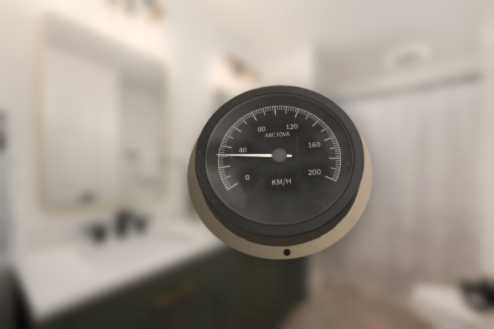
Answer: 30 km/h
